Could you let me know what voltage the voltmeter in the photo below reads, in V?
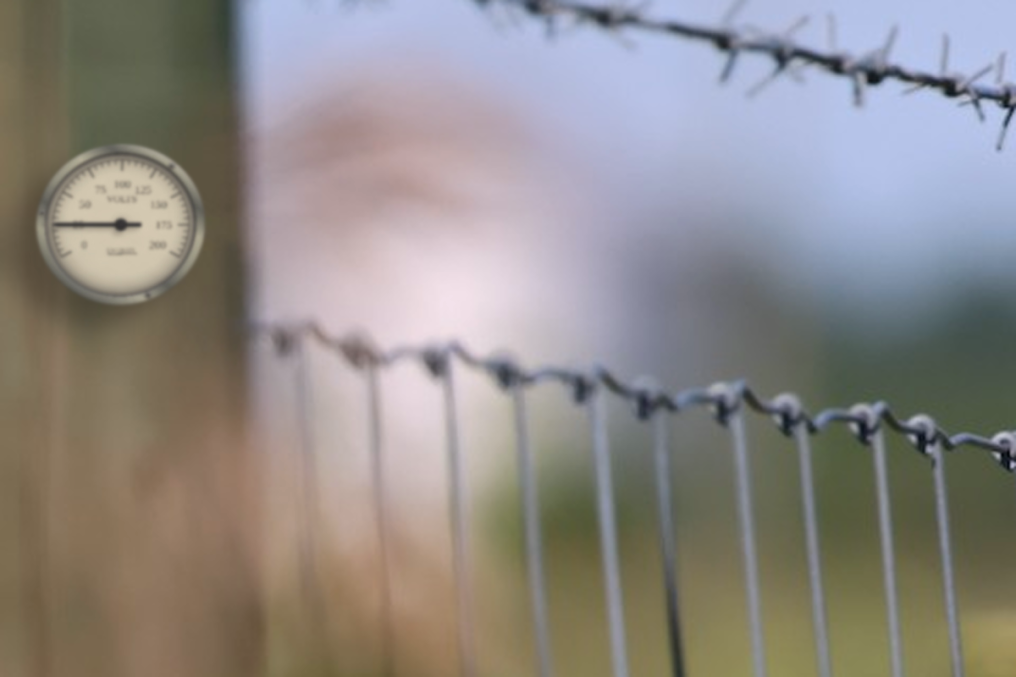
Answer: 25 V
